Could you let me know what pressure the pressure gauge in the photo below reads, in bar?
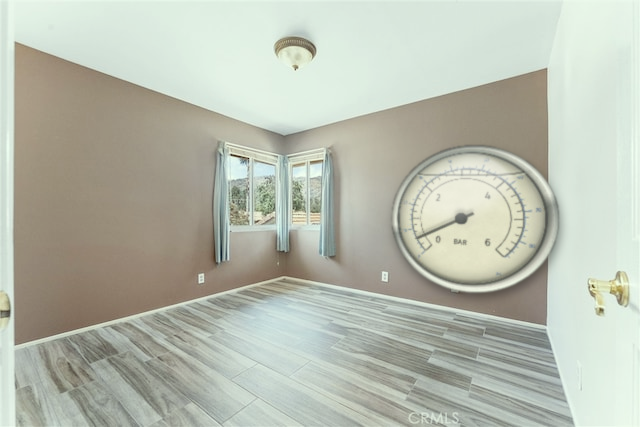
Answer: 0.4 bar
